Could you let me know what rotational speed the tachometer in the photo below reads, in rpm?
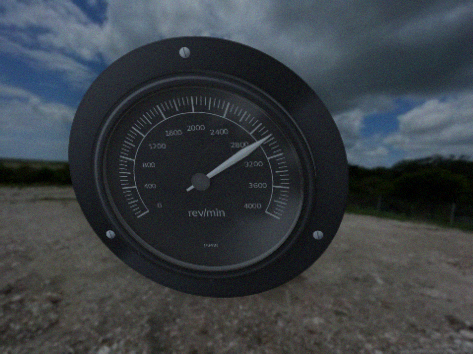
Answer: 2950 rpm
